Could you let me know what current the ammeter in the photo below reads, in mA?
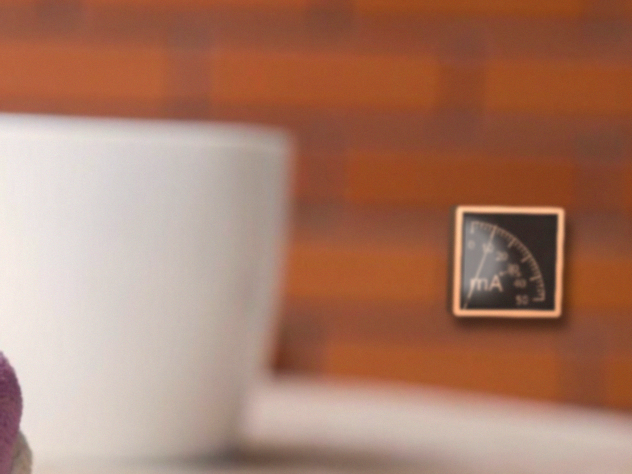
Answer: 10 mA
